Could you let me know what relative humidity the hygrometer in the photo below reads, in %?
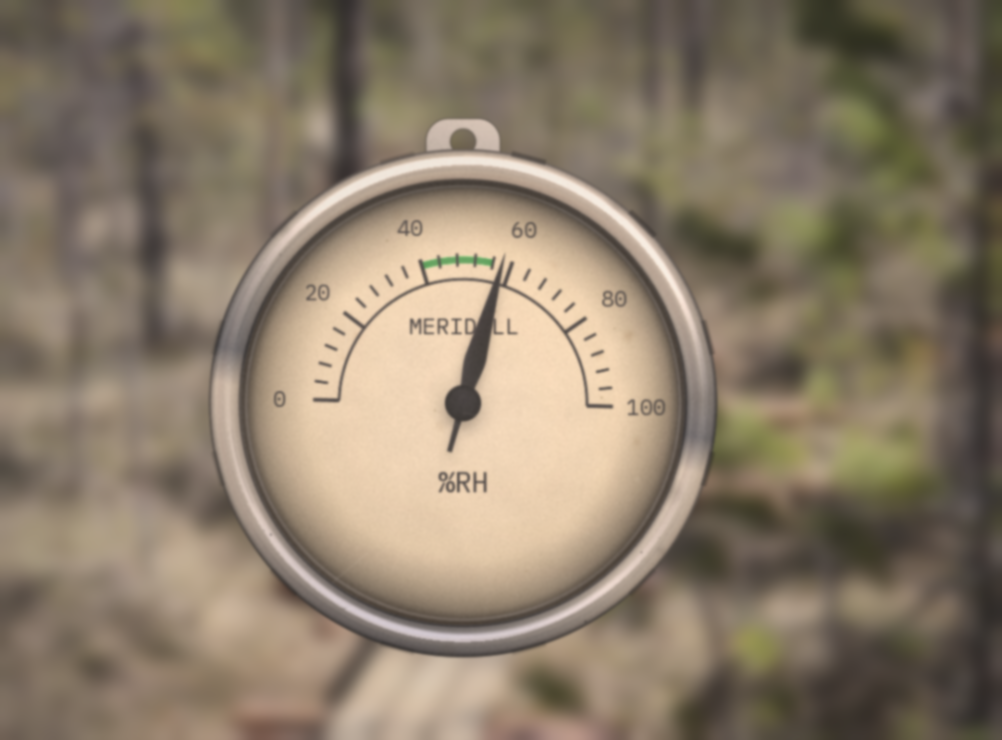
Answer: 58 %
